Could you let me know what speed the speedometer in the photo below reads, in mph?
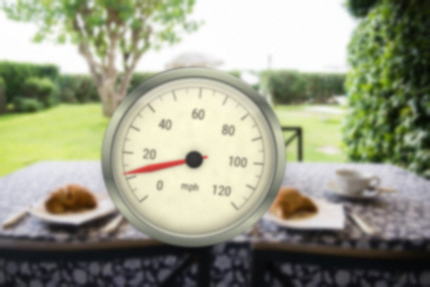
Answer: 12.5 mph
